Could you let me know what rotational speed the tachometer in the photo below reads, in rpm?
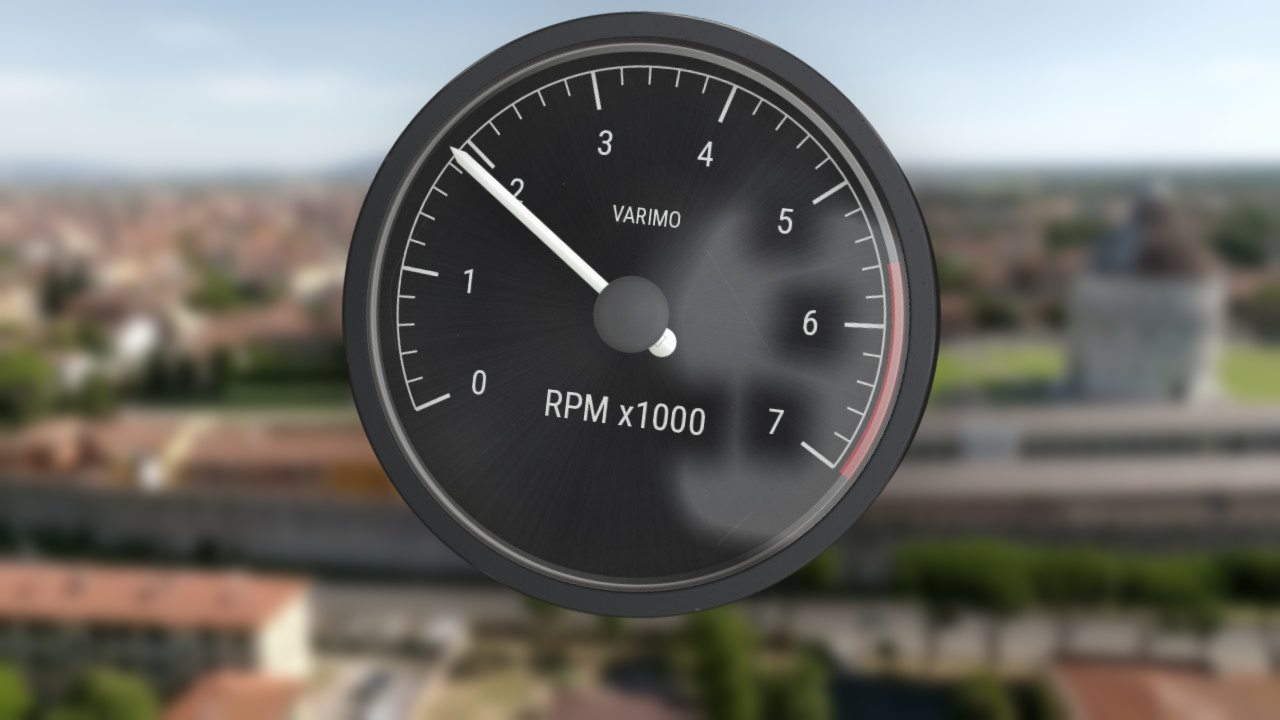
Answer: 1900 rpm
